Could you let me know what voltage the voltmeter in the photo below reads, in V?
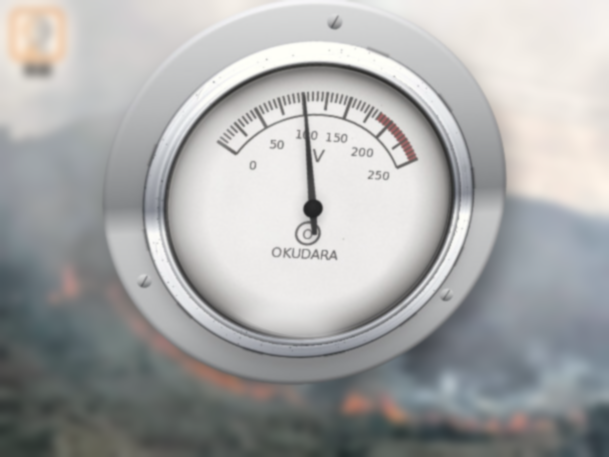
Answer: 100 V
